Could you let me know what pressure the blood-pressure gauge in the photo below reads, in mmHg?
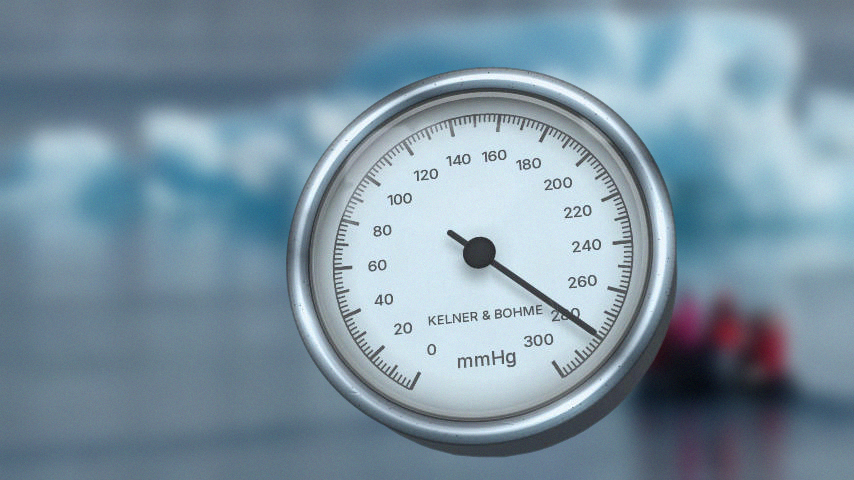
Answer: 280 mmHg
